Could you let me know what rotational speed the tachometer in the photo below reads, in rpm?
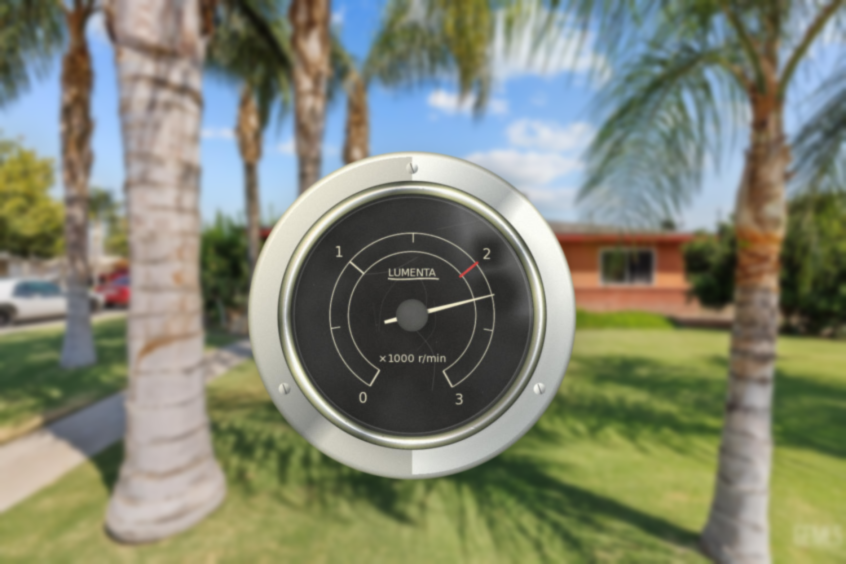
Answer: 2250 rpm
